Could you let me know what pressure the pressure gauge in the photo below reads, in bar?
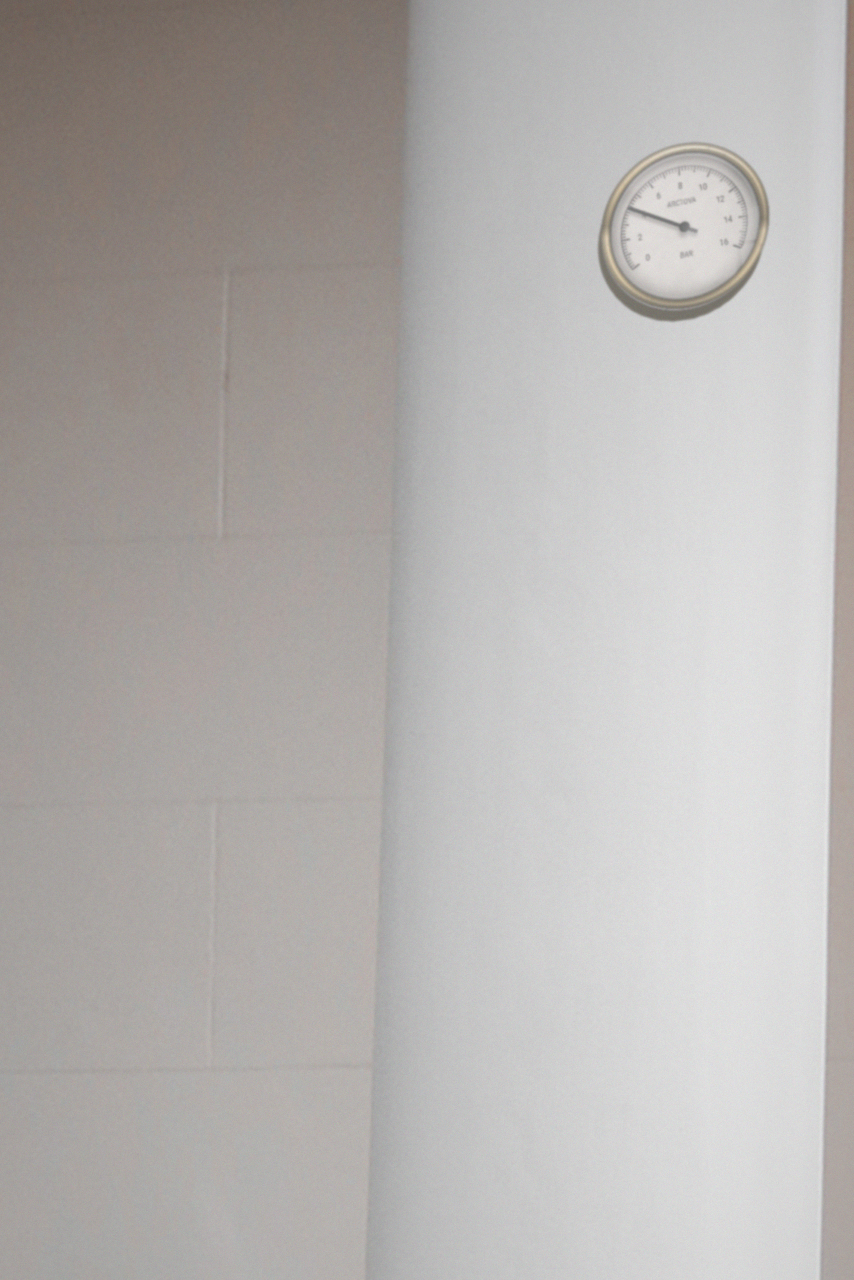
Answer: 4 bar
